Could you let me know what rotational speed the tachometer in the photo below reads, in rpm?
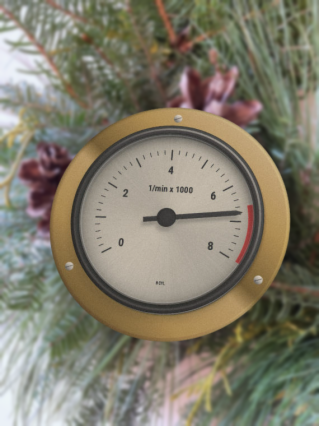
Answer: 6800 rpm
